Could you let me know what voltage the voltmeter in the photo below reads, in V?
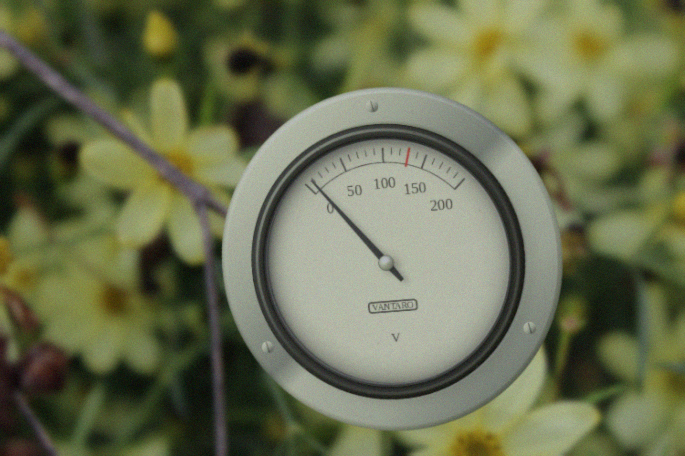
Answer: 10 V
